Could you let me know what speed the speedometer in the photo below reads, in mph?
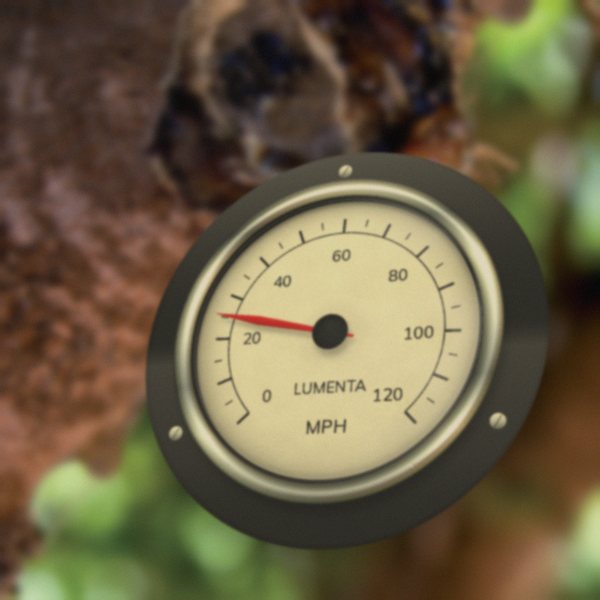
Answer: 25 mph
